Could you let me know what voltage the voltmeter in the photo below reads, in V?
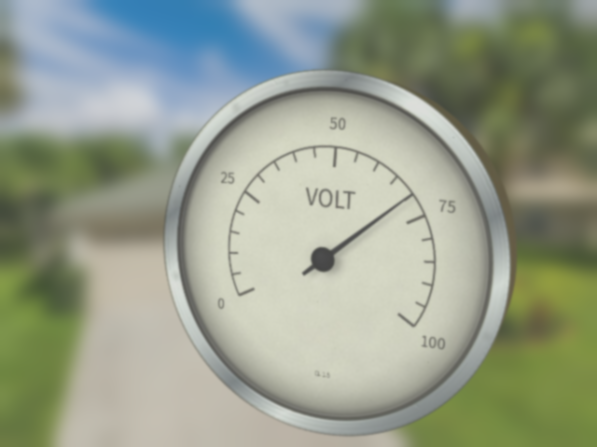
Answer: 70 V
